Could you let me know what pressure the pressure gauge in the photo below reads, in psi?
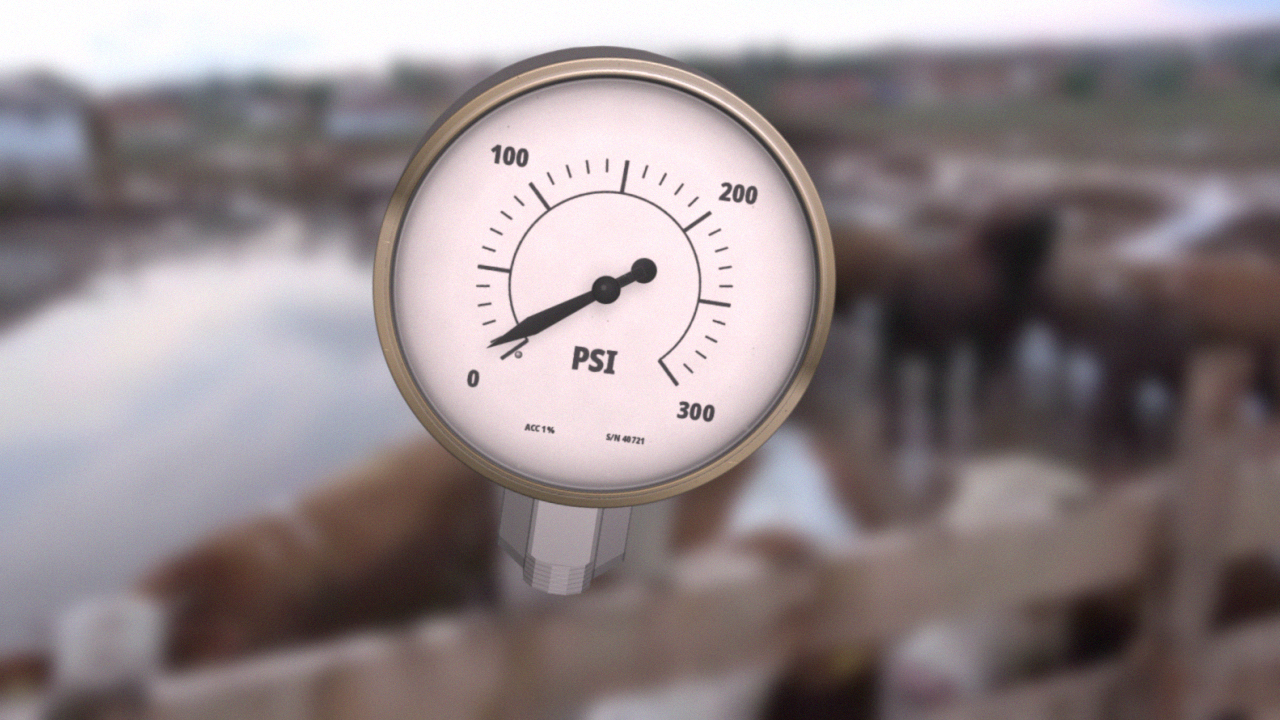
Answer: 10 psi
